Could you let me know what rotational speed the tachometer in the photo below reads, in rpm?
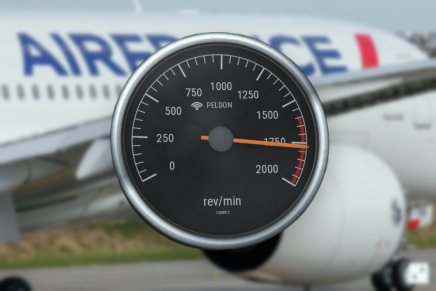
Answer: 1775 rpm
